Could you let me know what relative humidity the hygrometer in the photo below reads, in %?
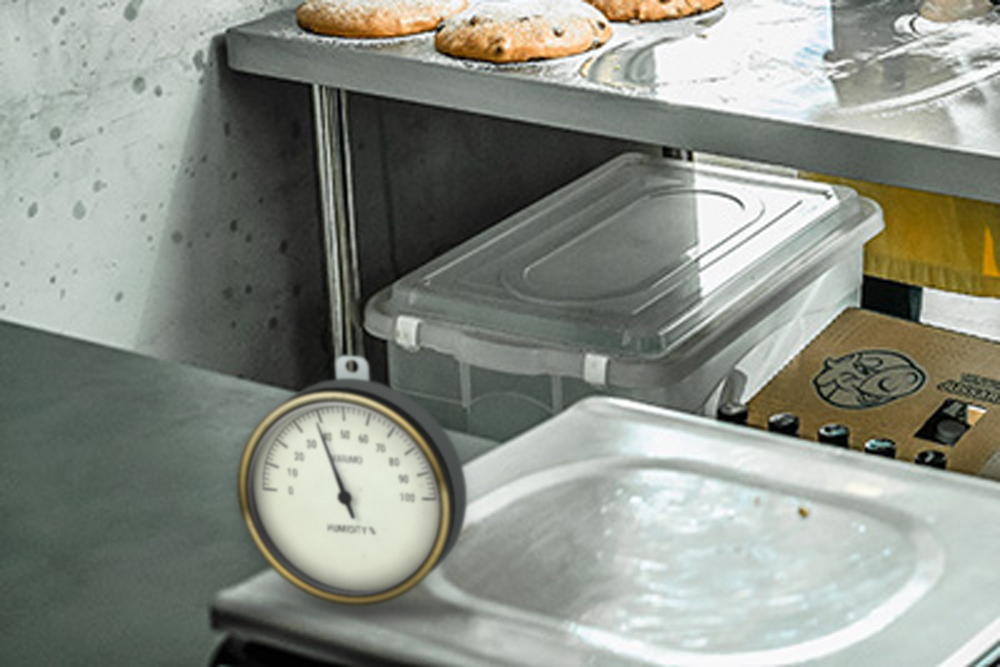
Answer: 40 %
